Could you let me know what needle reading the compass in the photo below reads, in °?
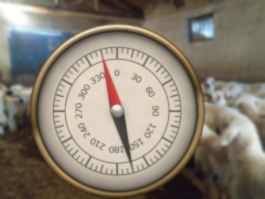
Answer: 345 °
